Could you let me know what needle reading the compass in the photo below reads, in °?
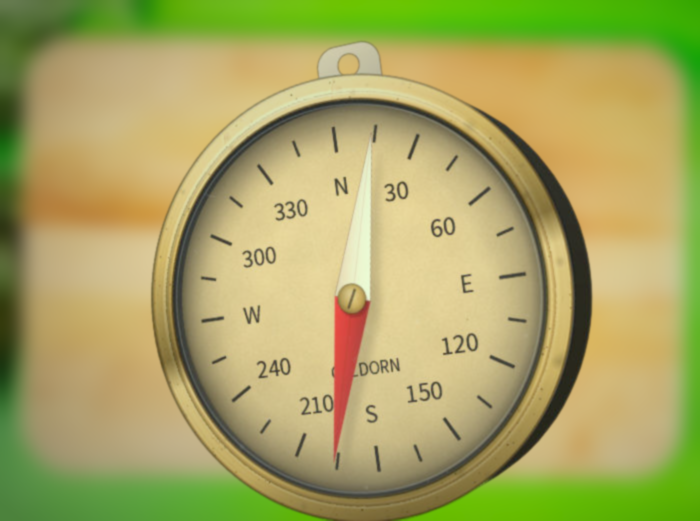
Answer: 195 °
